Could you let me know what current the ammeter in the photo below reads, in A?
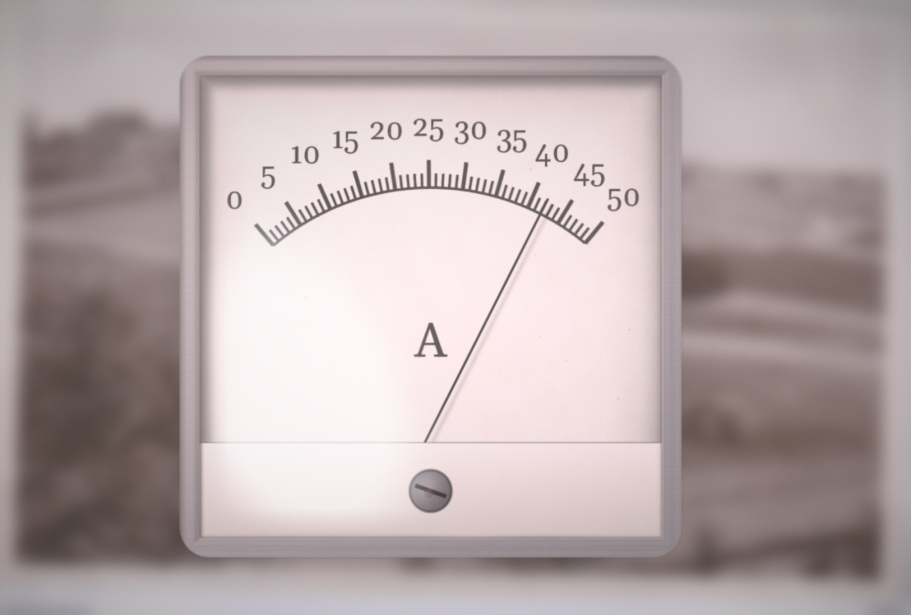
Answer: 42 A
